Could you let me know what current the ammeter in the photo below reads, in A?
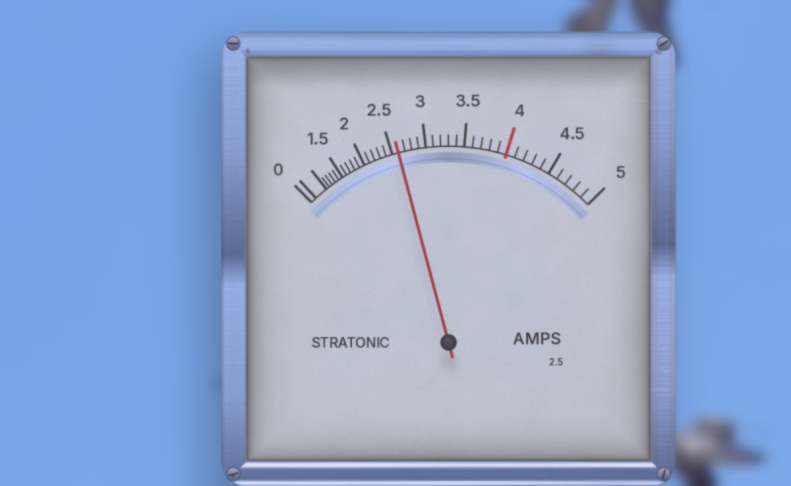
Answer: 2.6 A
